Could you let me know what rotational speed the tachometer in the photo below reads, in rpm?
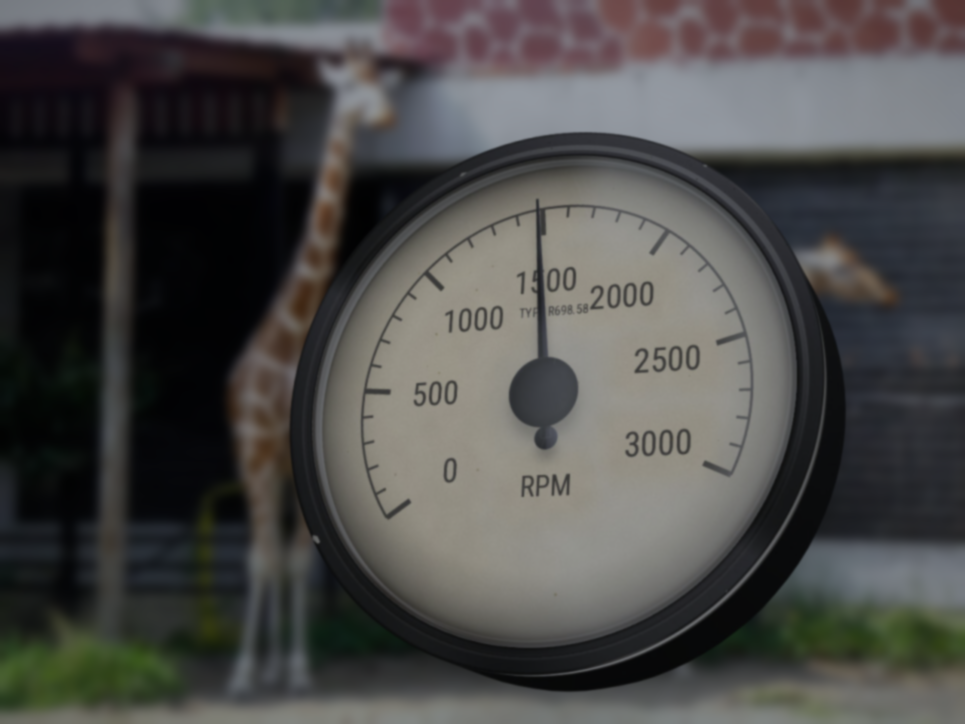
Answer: 1500 rpm
